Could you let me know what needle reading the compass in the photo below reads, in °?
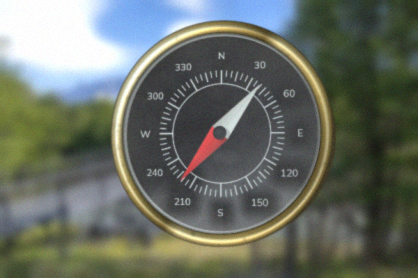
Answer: 220 °
